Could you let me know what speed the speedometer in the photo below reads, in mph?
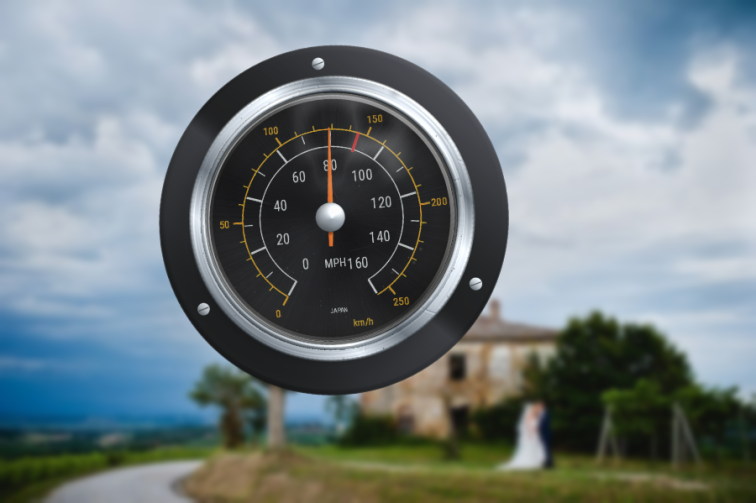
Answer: 80 mph
